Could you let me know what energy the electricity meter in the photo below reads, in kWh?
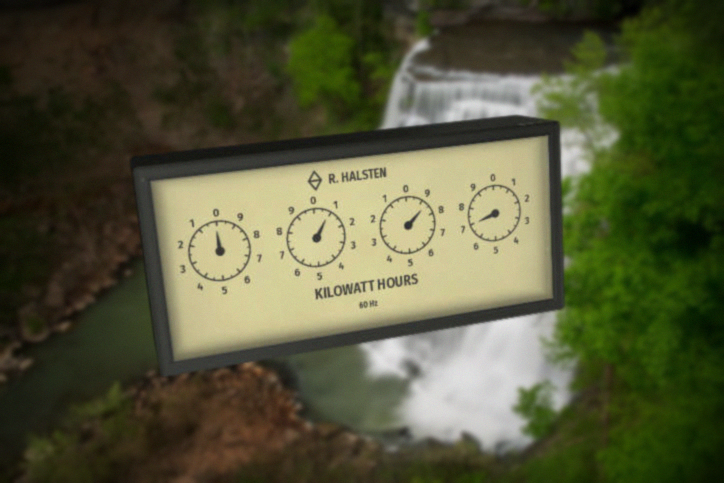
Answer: 87 kWh
